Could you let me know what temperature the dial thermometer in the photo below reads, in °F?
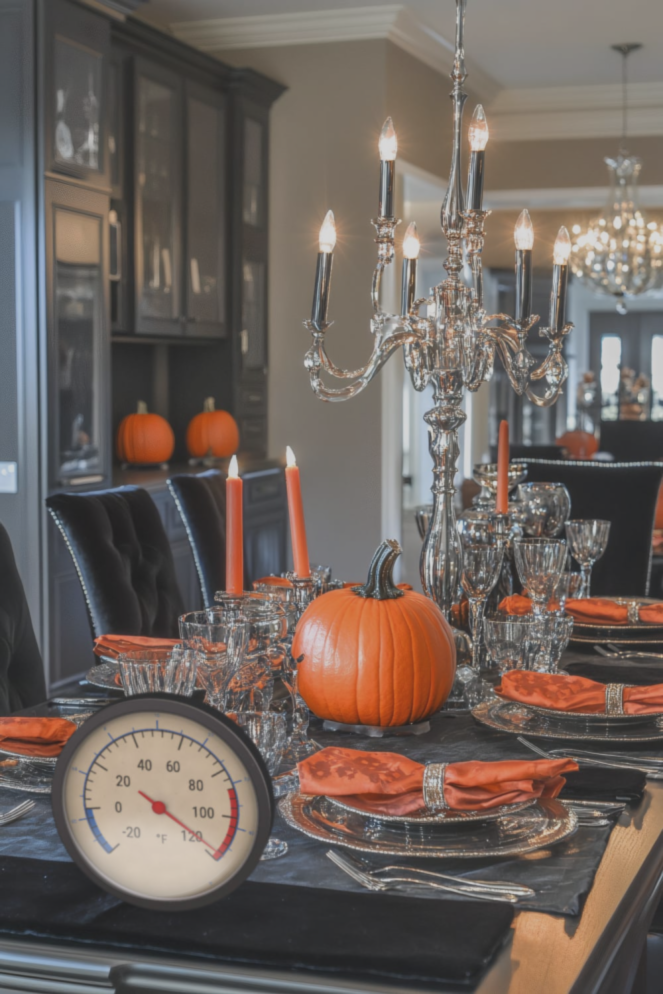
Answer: 116 °F
